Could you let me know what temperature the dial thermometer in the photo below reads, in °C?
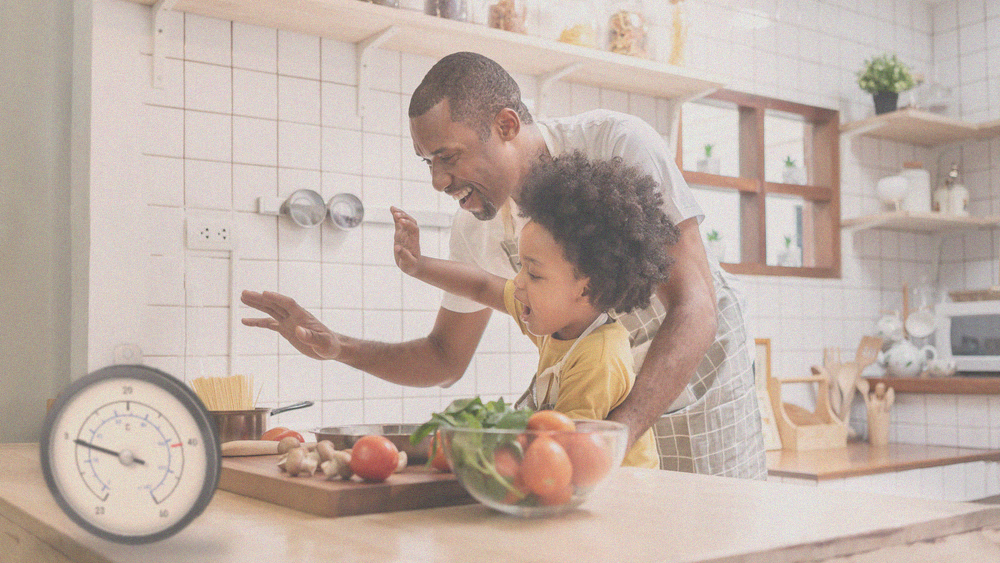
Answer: 0 °C
